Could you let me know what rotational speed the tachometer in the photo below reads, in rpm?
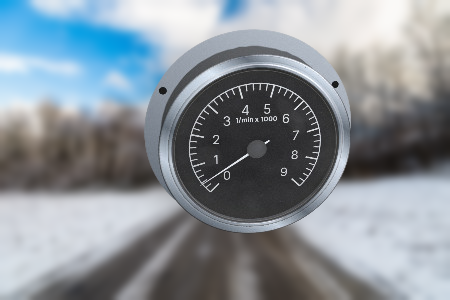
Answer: 400 rpm
